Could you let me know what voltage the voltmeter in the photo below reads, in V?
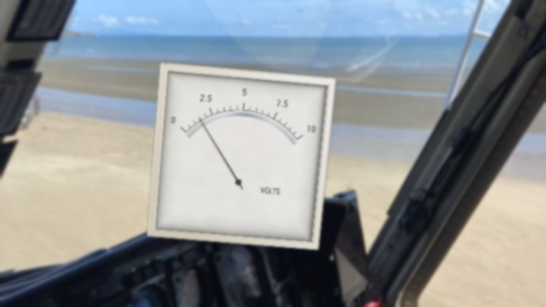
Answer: 1.5 V
